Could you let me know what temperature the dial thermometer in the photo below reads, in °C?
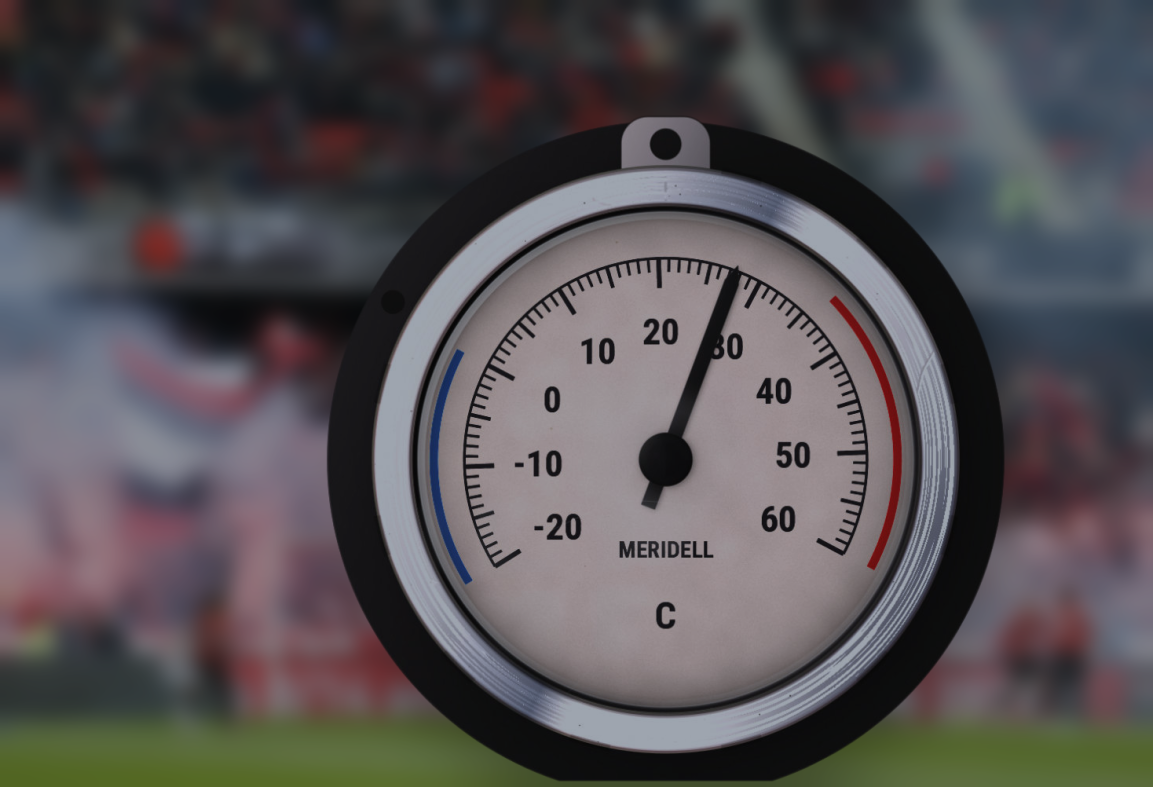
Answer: 27.5 °C
